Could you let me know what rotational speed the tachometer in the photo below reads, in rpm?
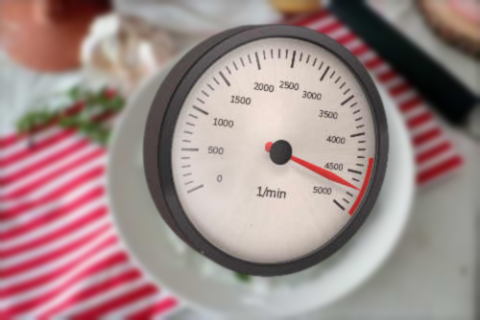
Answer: 4700 rpm
